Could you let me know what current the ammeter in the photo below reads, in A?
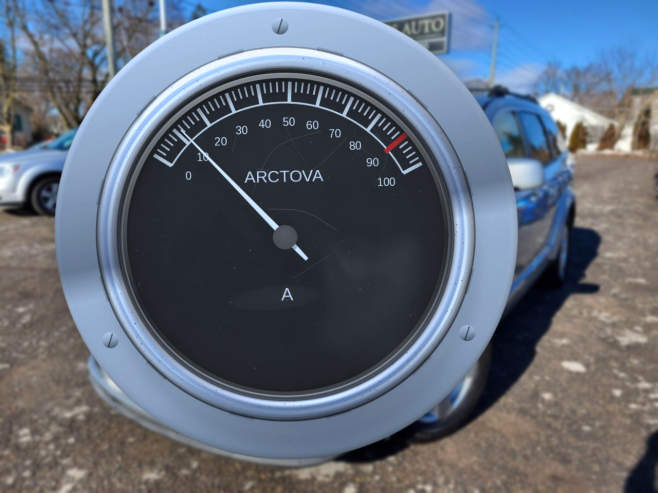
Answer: 12 A
